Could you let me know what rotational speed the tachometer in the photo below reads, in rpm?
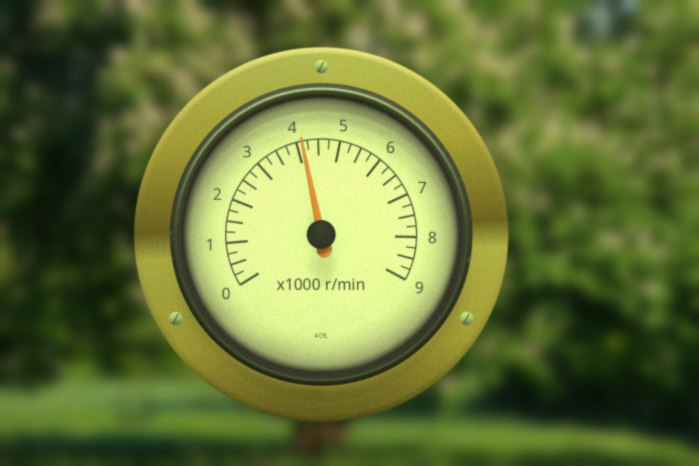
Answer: 4125 rpm
